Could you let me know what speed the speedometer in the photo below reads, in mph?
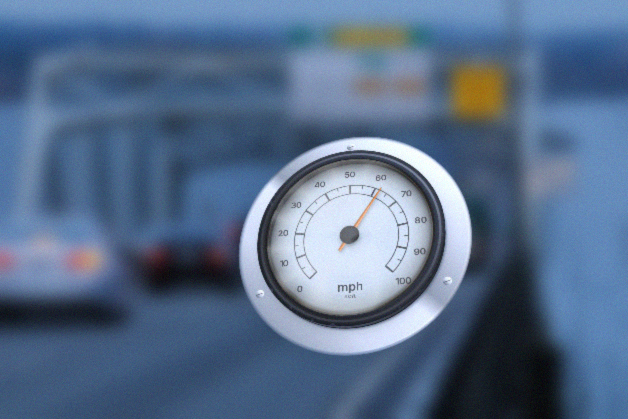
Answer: 62.5 mph
